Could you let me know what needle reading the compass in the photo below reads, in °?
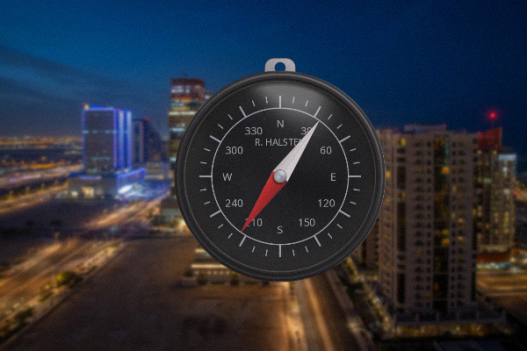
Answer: 215 °
